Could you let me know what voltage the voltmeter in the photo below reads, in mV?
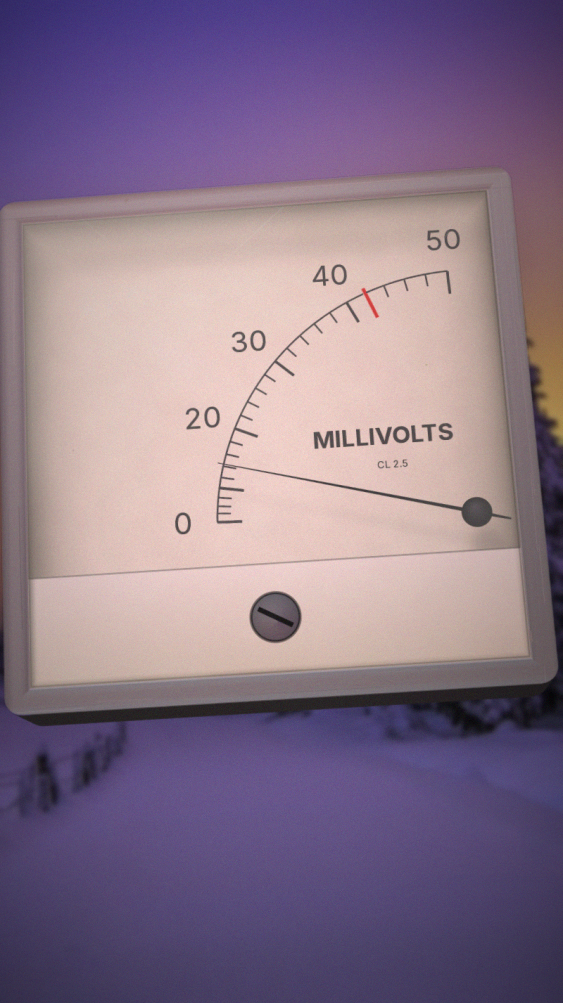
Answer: 14 mV
